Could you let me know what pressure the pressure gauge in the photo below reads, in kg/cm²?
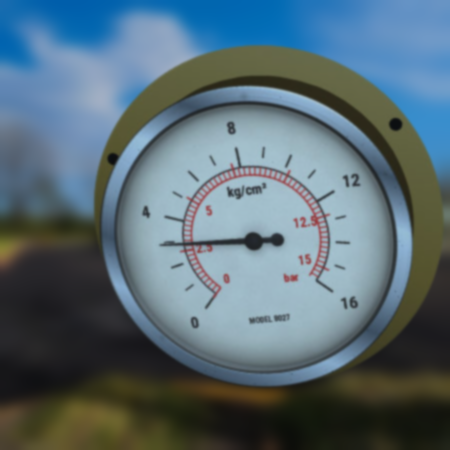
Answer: 3 kg/cm²
